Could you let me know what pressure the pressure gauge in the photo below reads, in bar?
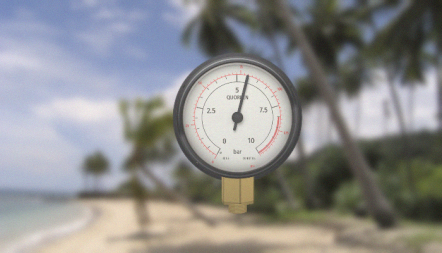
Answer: 5.5 bar
